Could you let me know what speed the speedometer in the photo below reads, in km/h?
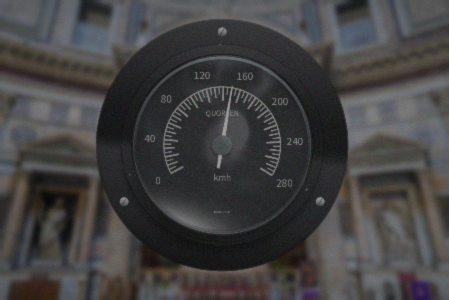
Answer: 150 km/h
